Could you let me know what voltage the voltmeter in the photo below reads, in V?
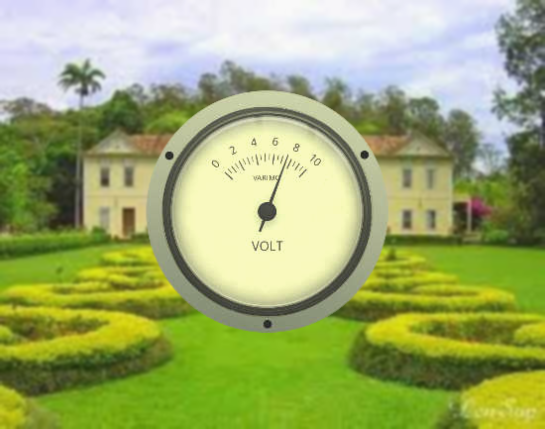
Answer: 7.5 V
